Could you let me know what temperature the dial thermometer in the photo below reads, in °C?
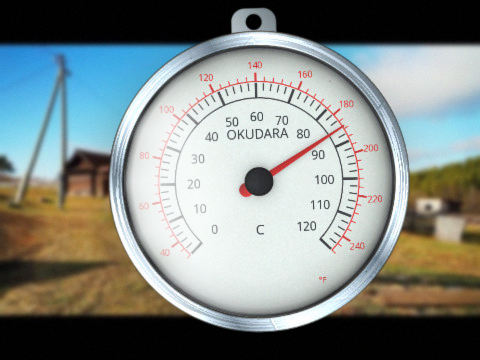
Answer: 86 °C
